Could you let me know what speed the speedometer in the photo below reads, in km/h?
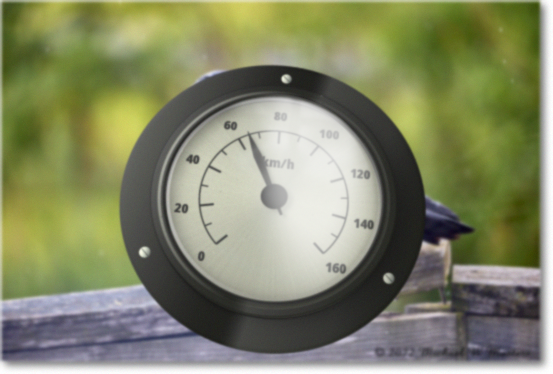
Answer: 65 km/h
